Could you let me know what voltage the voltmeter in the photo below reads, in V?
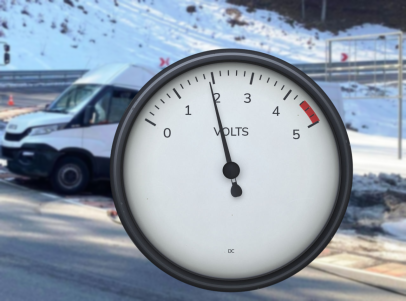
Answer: 1.9 V
